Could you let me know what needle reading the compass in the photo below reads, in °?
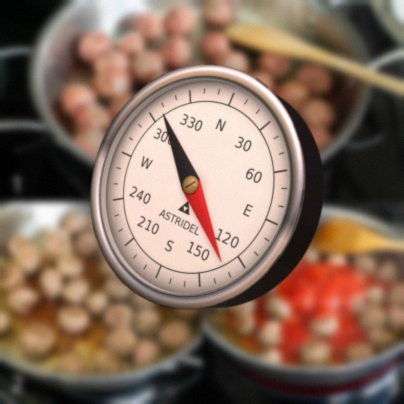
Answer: 130 °
